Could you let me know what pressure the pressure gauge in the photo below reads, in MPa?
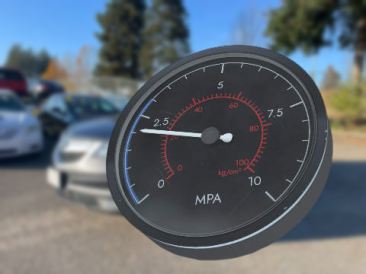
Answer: 2 MPa
